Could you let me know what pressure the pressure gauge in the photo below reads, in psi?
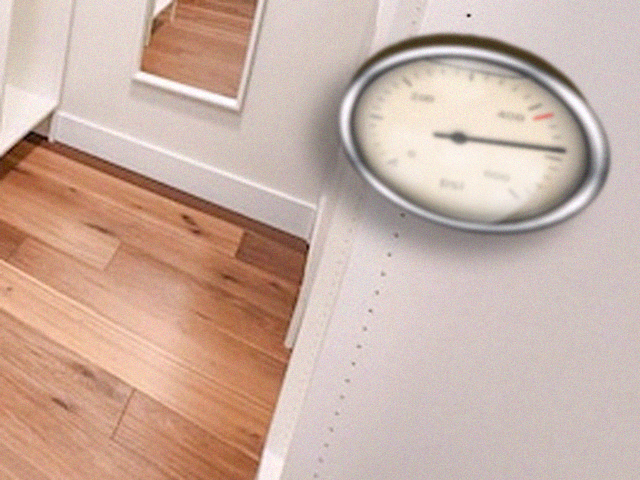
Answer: 480 psi
